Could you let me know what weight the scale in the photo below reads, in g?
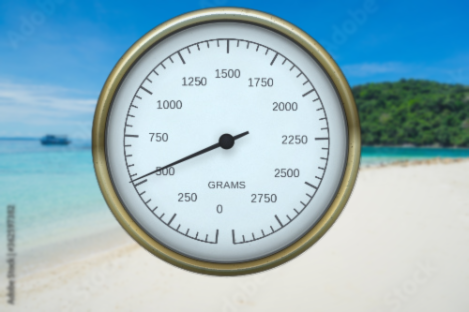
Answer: 525 g
